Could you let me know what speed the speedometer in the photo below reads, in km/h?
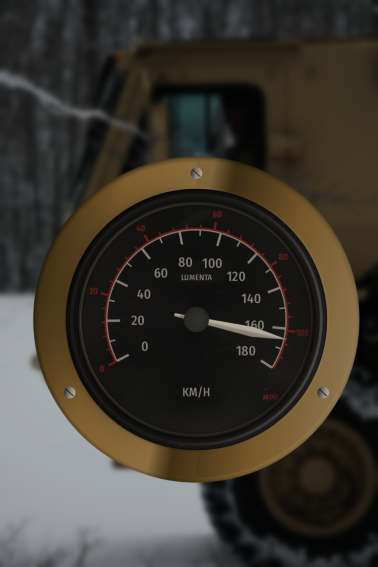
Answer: 165 km/h
